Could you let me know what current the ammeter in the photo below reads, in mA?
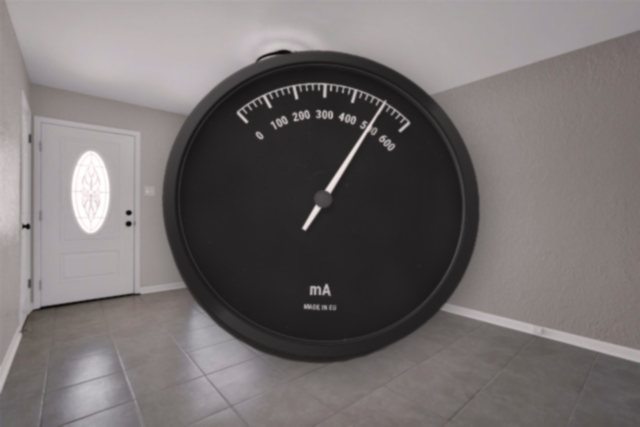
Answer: 500 mA
